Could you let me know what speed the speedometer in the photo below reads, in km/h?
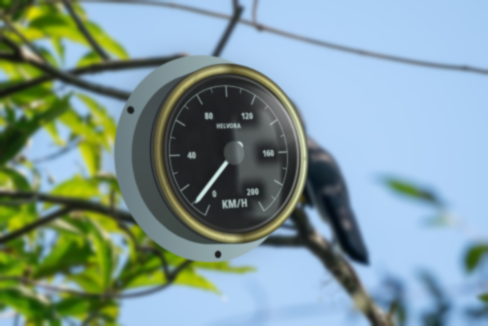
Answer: 10 km/h
